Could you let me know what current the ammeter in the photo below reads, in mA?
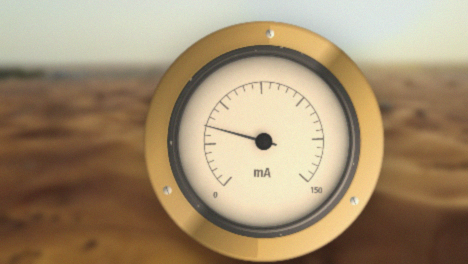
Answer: 35 mA
